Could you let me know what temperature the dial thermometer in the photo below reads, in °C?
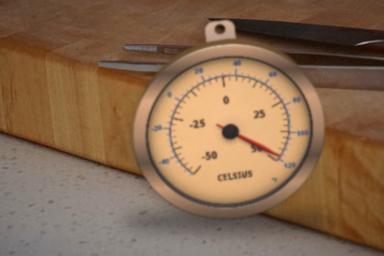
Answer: 47.5 °C
